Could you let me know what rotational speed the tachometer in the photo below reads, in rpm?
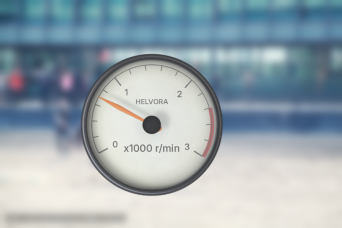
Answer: 700 rpm
